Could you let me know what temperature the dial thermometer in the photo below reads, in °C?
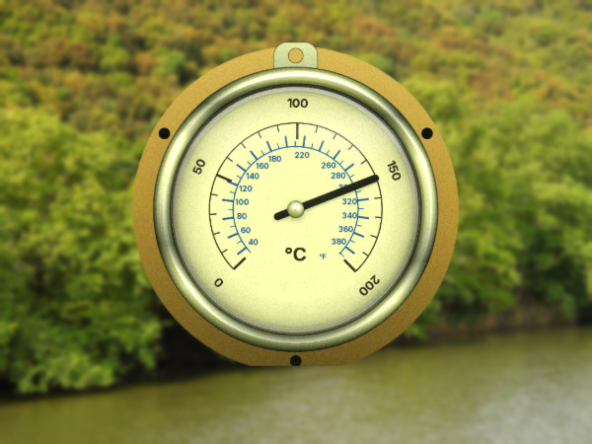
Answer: 150 °C
